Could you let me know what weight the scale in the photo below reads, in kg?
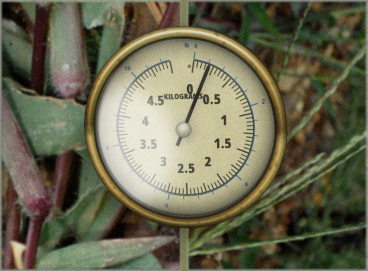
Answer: 0.2 kg
